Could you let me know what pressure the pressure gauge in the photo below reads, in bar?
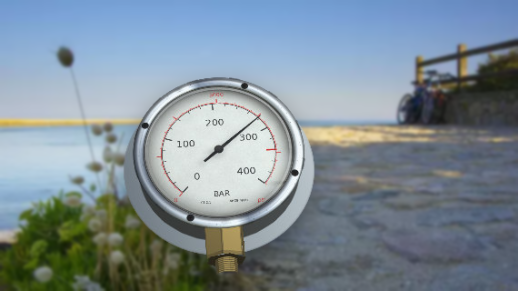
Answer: 280 bar
